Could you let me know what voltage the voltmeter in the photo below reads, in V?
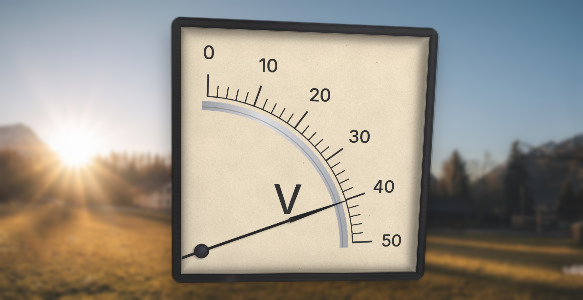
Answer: 40 V
